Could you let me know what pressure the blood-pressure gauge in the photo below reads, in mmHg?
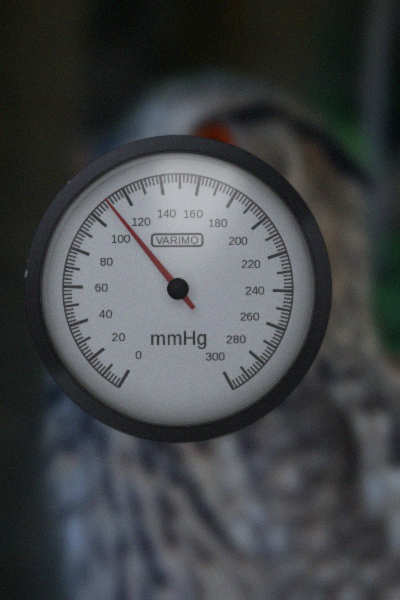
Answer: 110 mmHg
